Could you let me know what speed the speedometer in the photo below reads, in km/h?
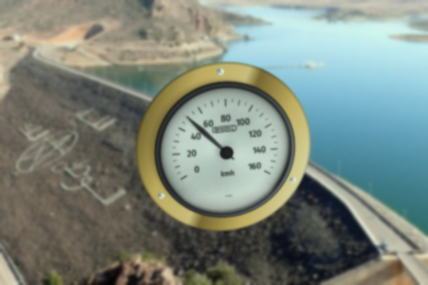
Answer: 50 km/h
